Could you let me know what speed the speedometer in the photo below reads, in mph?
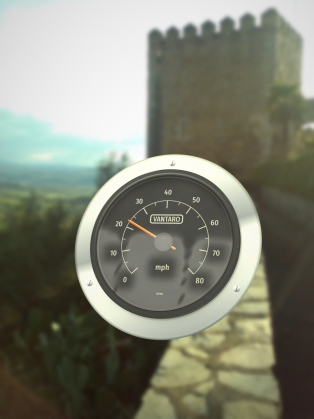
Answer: 22.5 mph
